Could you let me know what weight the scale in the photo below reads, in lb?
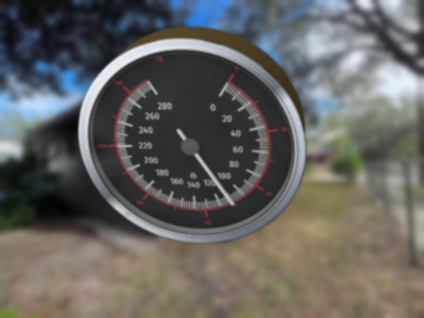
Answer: 110 lb
